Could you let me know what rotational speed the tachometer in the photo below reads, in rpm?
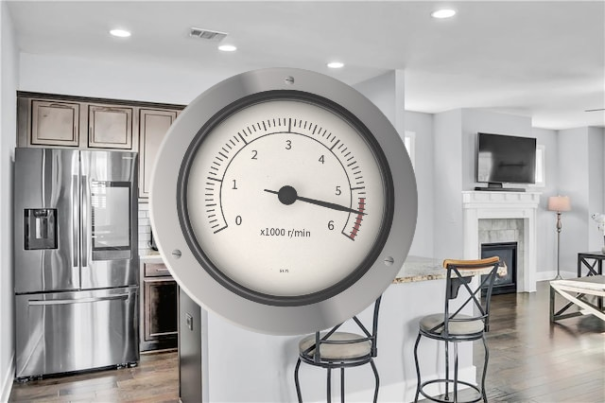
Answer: 5500 rpm
